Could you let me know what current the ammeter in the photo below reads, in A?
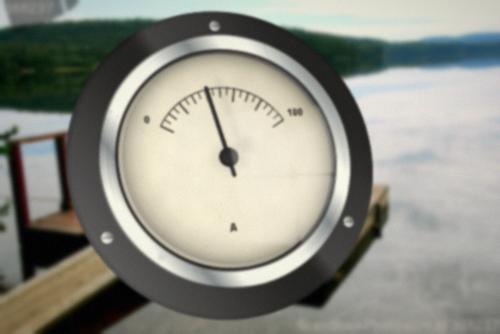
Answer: 40 A
